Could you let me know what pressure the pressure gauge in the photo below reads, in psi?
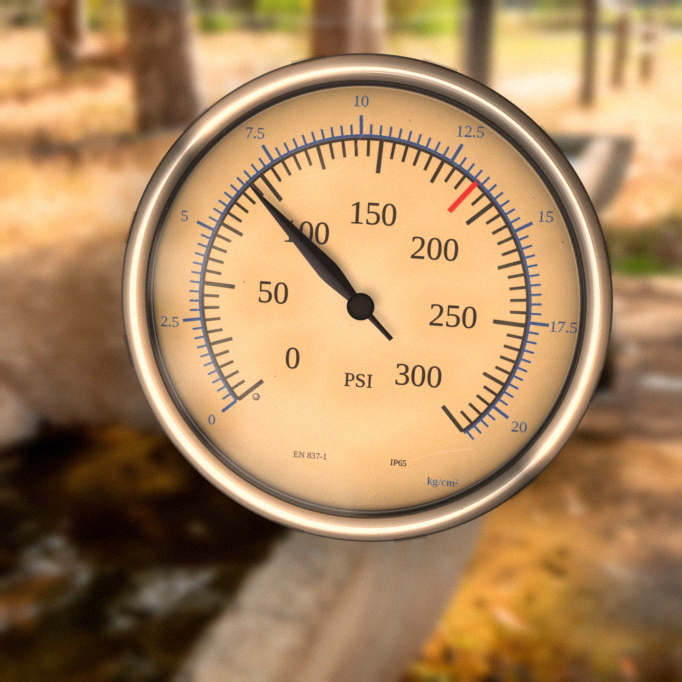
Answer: 95 psi
